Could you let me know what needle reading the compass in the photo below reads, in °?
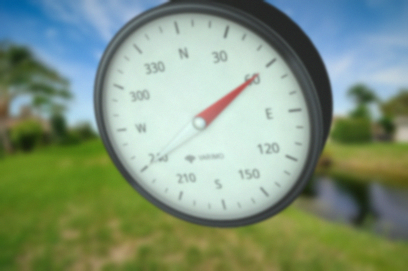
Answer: 60 °
